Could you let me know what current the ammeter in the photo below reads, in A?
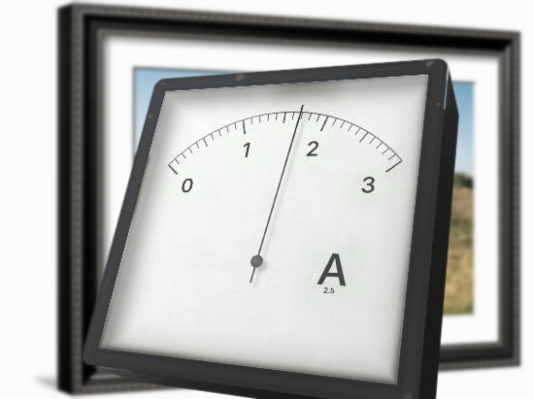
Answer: 1.7 A
